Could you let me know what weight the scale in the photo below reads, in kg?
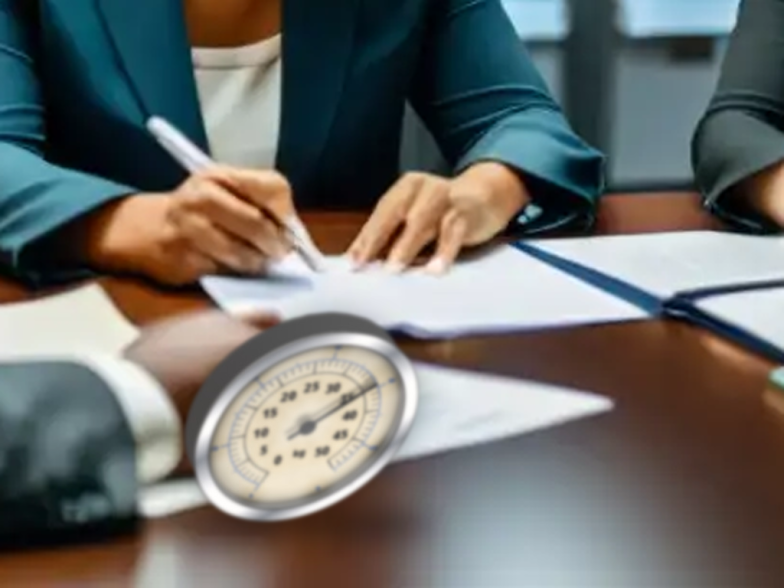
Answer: 35 kg
